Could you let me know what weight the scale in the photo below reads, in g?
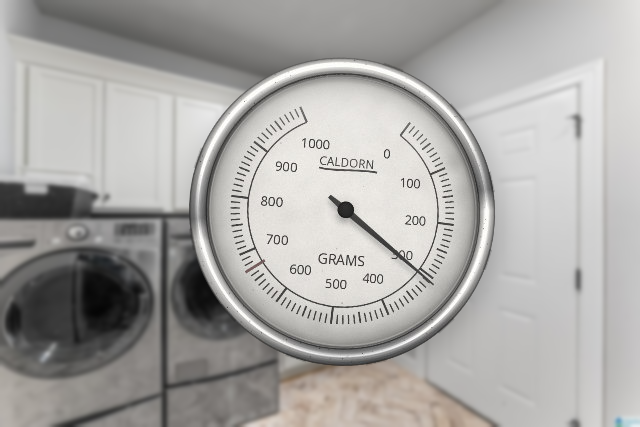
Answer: 310 g
